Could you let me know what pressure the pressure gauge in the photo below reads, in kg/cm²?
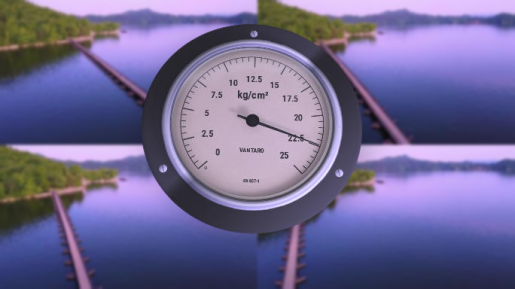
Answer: 22.5 kg/cm²
